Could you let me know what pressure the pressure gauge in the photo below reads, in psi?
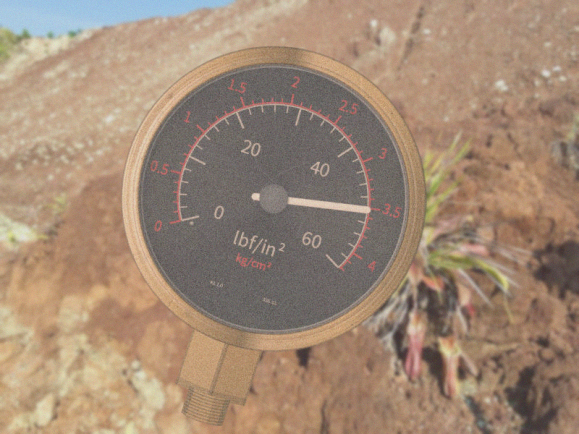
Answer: 50 psi
